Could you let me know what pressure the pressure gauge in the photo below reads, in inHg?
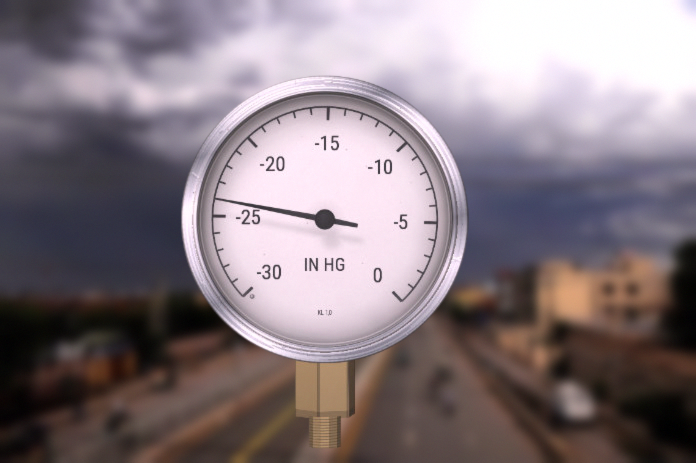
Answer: -24 inHg
